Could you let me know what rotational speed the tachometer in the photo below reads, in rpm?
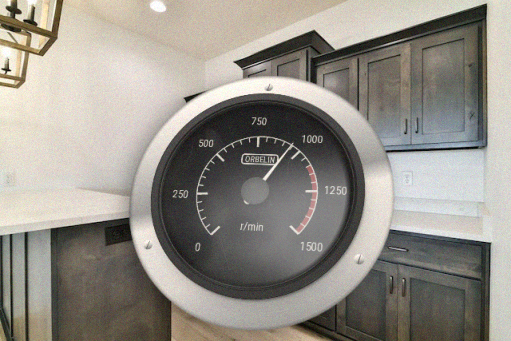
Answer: 950 rpm
